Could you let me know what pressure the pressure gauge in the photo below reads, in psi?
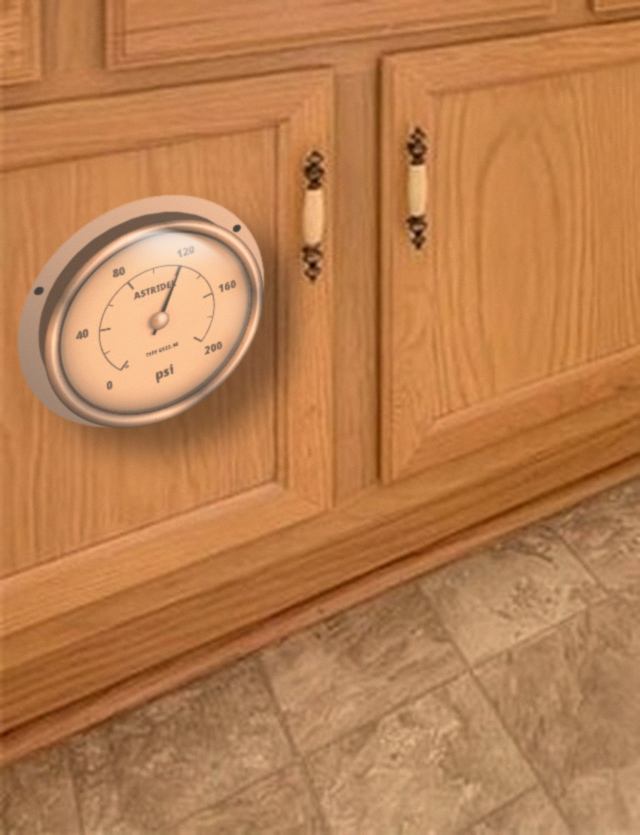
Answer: 120 psi
